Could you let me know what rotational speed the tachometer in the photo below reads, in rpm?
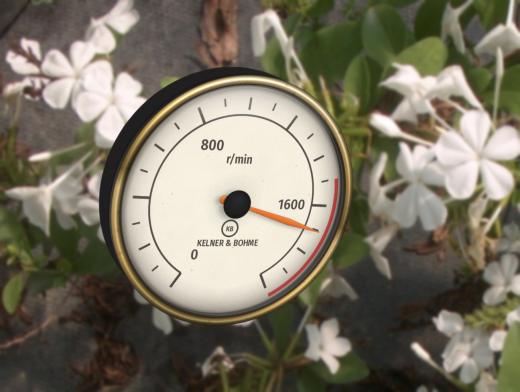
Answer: 1700 rpm
